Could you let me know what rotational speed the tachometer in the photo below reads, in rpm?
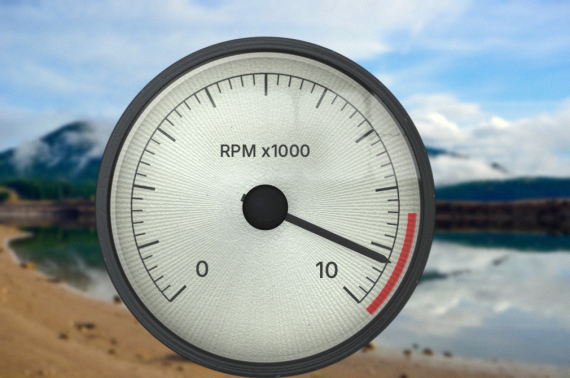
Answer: 9200 rpm
